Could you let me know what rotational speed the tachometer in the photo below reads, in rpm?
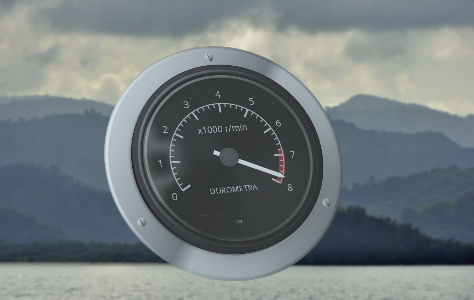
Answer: 7800 rpm
